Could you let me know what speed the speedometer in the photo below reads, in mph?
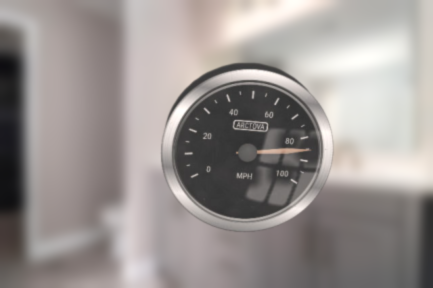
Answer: 85 mph
